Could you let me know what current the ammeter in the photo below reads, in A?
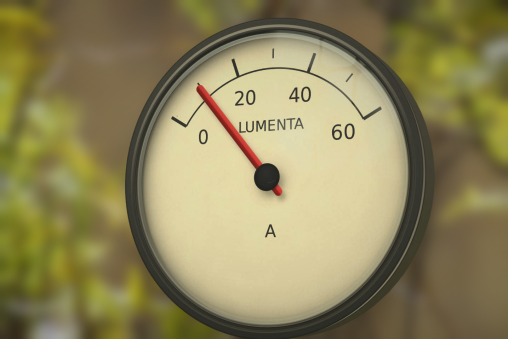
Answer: 10 A
